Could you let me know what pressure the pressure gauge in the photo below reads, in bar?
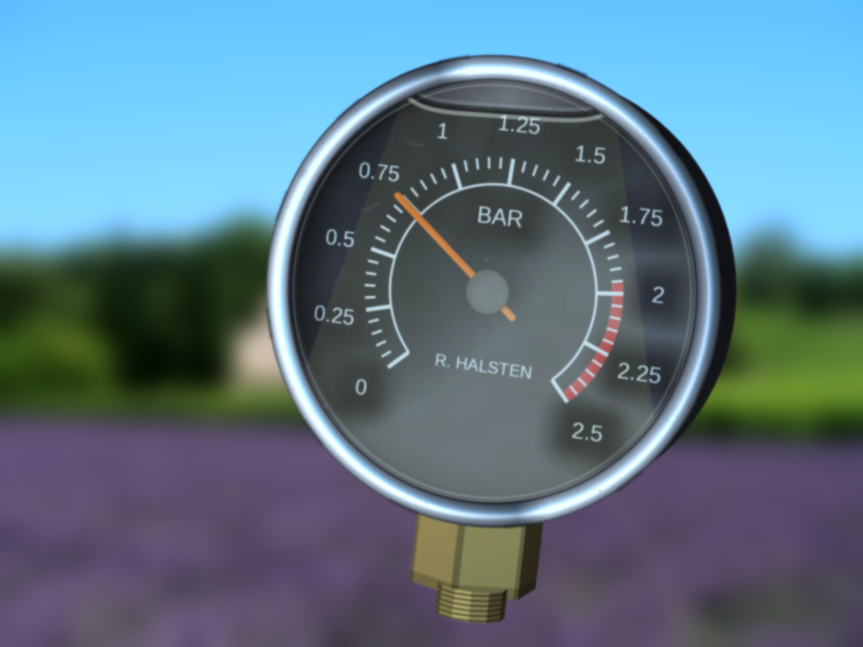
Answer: 0.75 bar
